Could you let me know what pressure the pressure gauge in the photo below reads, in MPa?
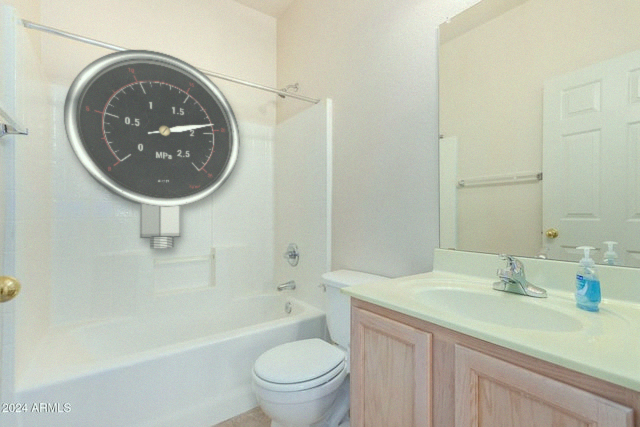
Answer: 1.9 MPa
